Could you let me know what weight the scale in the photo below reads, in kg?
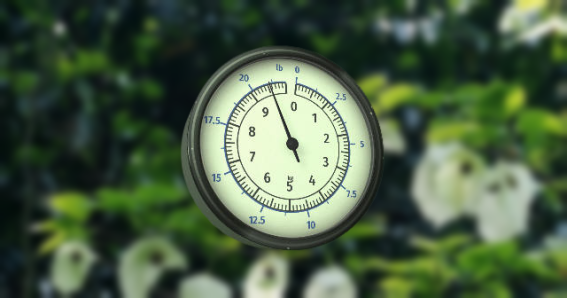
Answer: 9.5 kg
